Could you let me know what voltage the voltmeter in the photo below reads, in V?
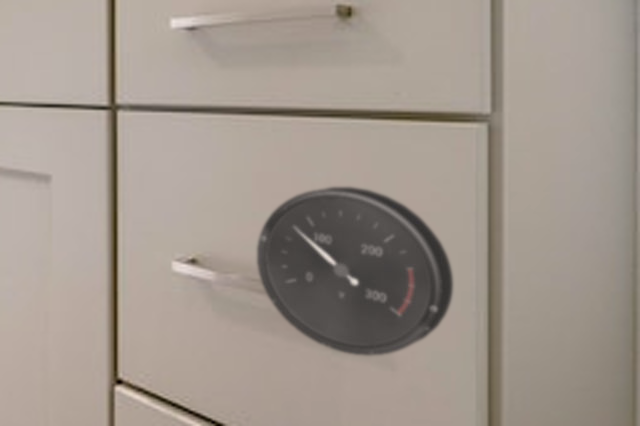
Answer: 80 V
